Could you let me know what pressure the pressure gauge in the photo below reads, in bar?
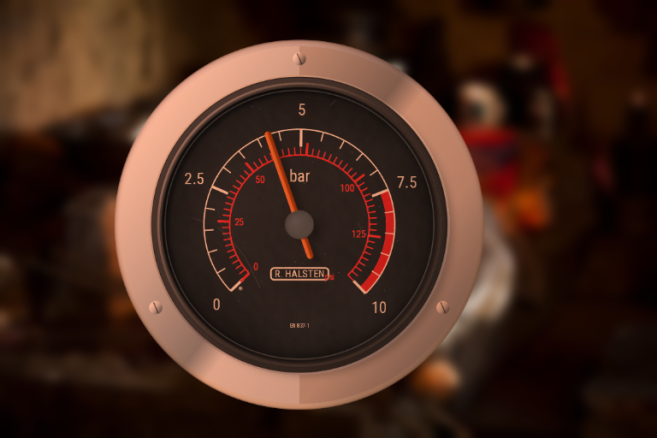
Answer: 4.25 bar
